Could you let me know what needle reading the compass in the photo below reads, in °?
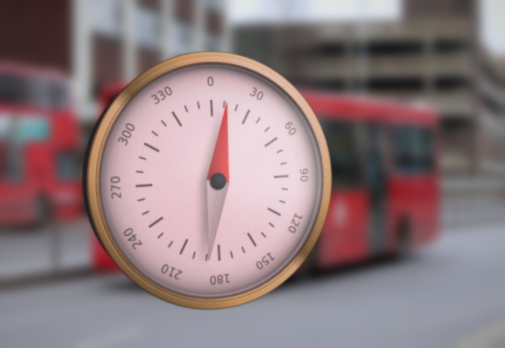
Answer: 10 °
